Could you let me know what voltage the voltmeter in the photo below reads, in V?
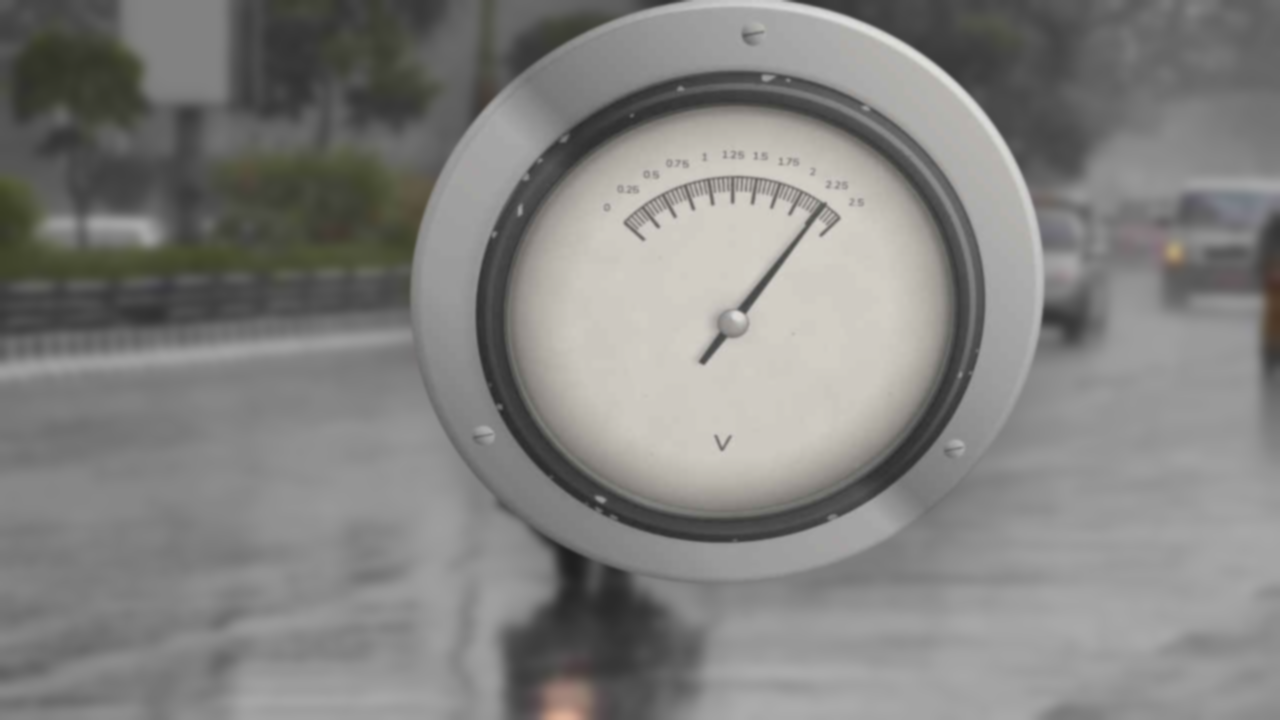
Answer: 2.25 V
